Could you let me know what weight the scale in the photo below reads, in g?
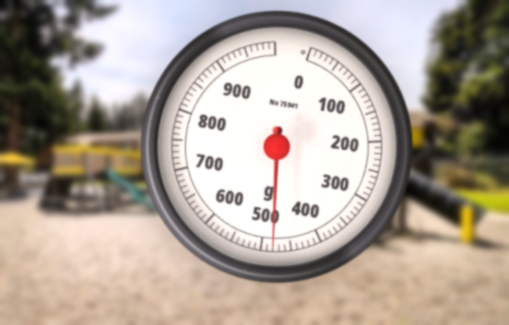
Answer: 480 g
